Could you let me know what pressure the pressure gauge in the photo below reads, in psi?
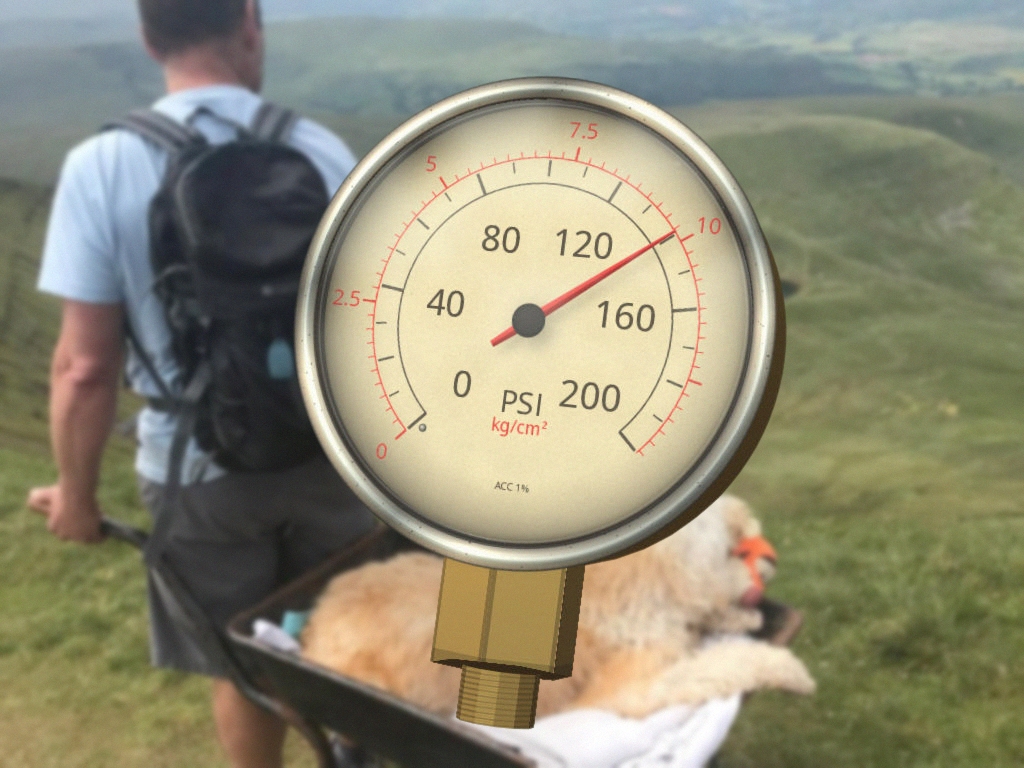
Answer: 140 psi
